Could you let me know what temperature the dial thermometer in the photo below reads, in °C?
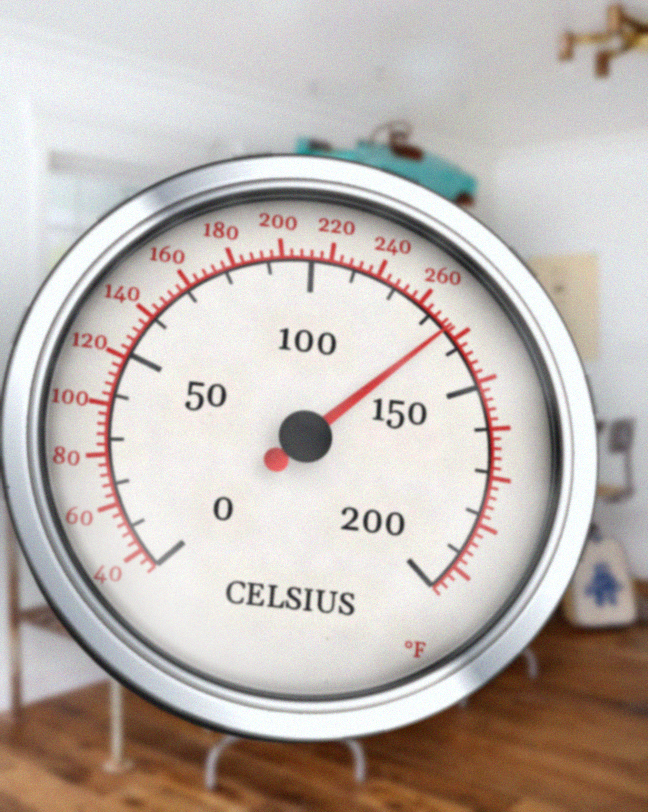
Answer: 135 °C
